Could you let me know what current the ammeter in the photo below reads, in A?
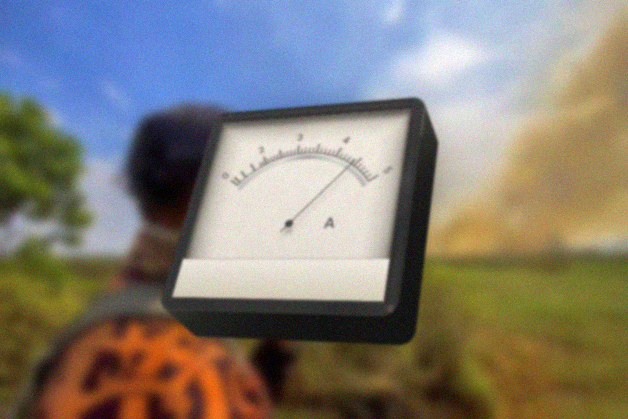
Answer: 4.5 A
